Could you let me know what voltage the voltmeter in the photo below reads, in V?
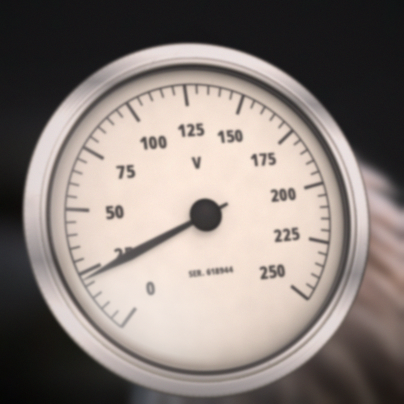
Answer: 22.5 V
